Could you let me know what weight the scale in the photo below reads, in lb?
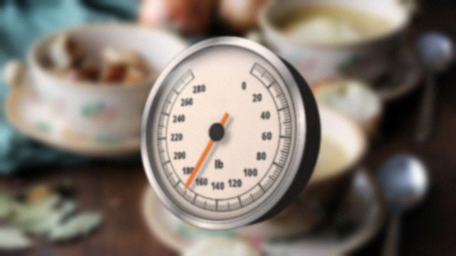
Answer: 170 lb
